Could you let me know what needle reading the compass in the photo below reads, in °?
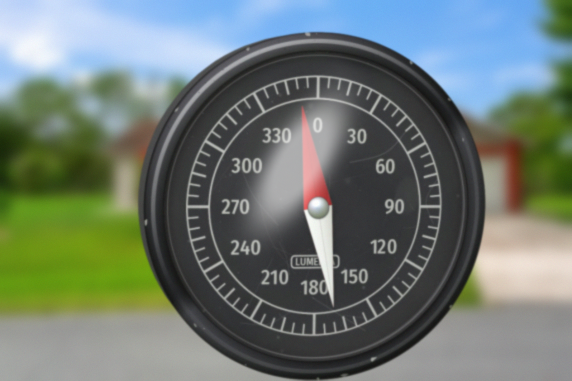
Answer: 350 °
